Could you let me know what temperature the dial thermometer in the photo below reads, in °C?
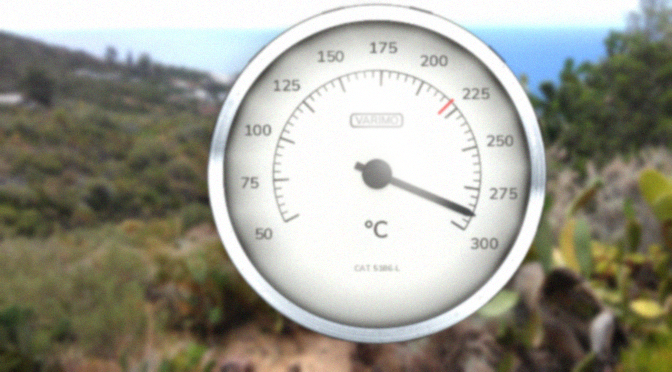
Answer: 290 °C
